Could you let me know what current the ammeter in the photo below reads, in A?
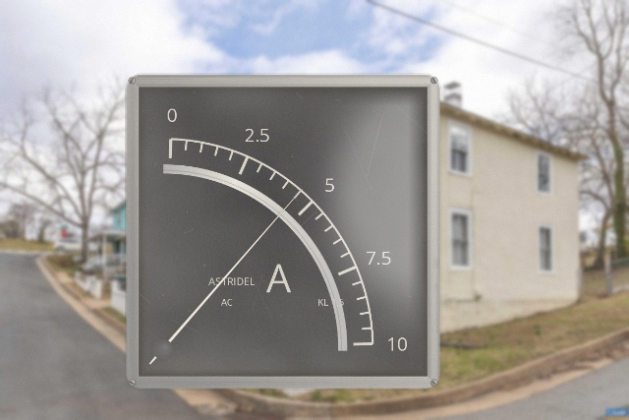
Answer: 4.5 A
